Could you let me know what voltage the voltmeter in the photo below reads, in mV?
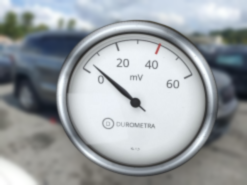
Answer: 5 mV
